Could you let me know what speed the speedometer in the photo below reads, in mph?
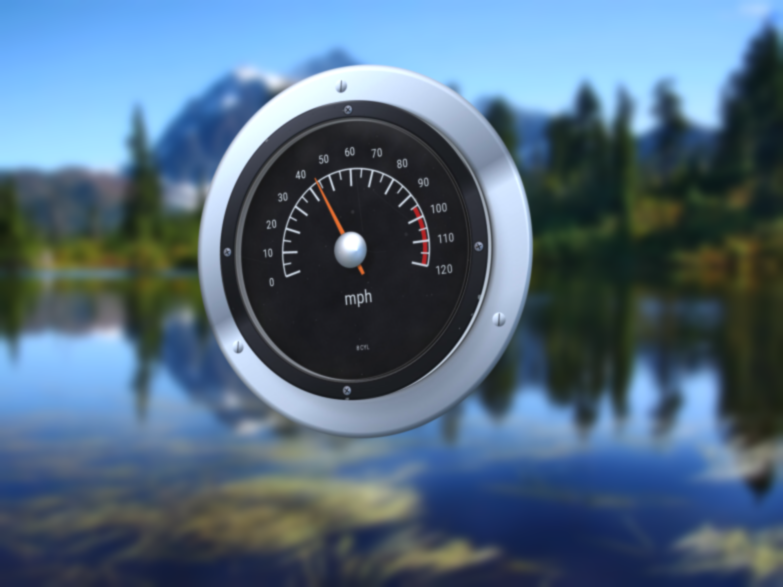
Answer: 45 mph
